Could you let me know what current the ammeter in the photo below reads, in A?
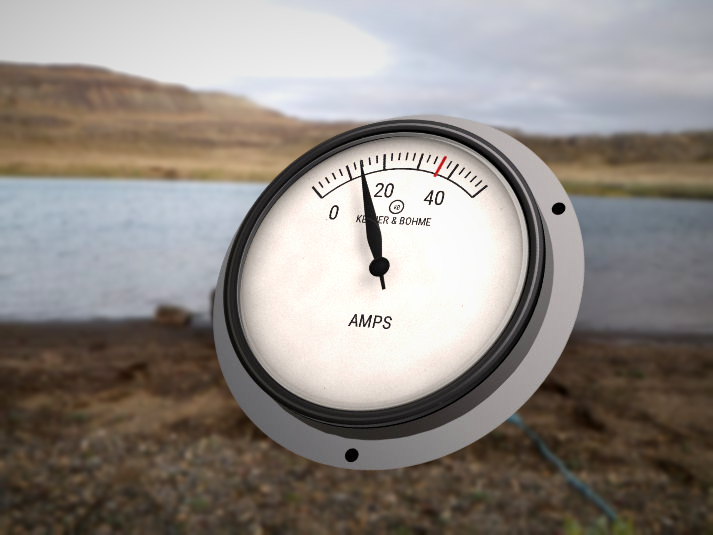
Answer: 14 A
